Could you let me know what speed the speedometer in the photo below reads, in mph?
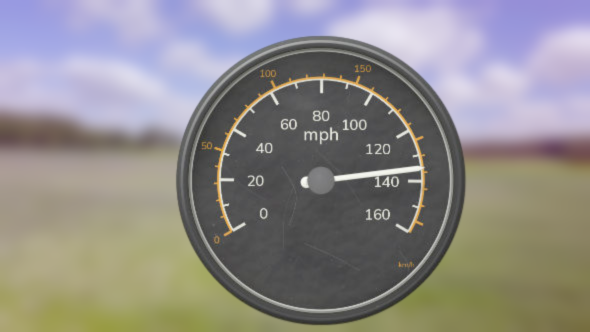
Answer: 135 mph
